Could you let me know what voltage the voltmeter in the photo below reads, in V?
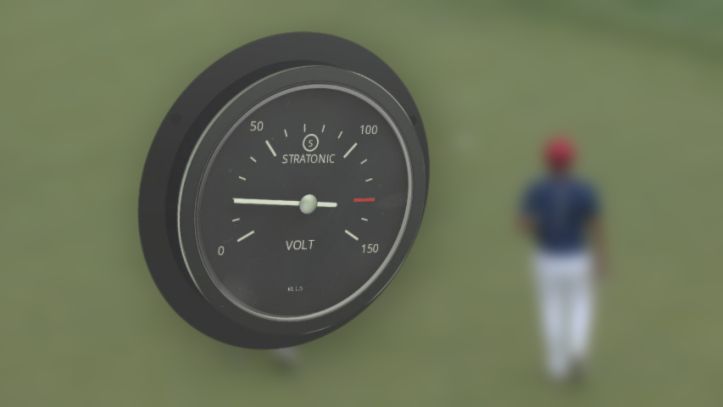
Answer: 20 V
